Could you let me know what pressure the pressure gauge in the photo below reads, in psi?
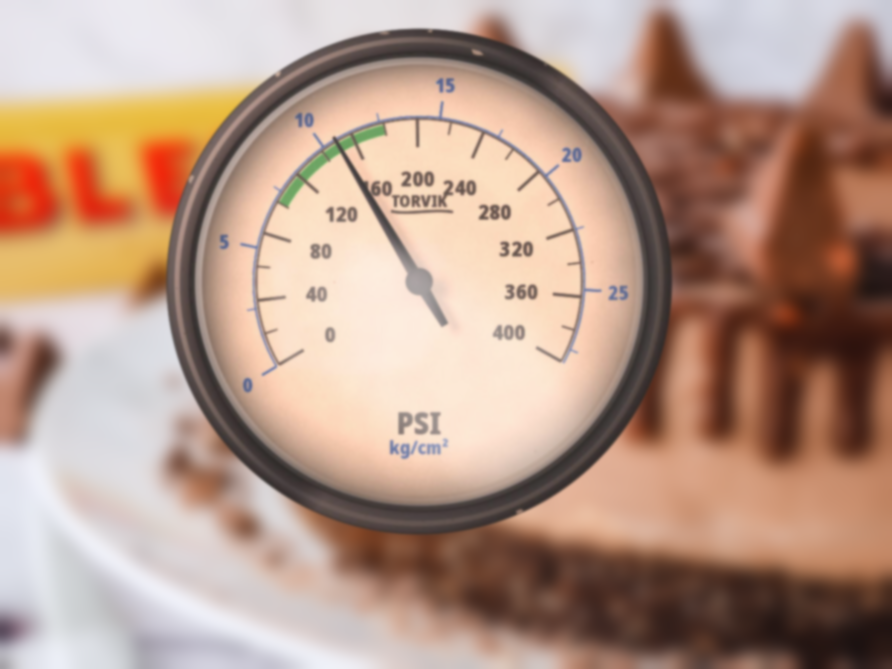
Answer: 150 psi
